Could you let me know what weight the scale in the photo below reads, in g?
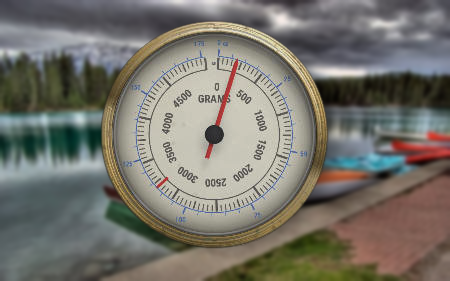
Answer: 200 g
